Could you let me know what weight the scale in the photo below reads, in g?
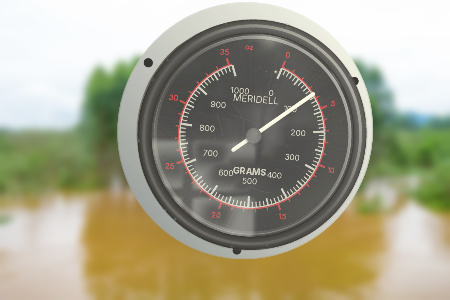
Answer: 100 g
